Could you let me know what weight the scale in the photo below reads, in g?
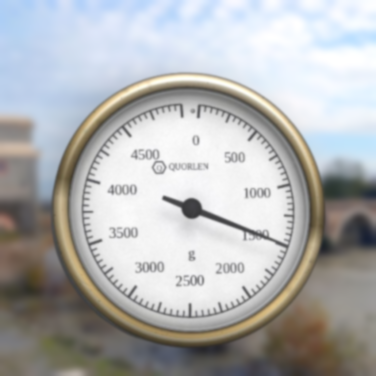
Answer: 1500 g
